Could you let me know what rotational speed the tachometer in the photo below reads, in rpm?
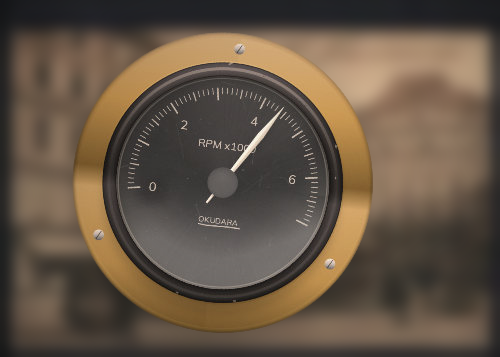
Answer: 4400 rpm
